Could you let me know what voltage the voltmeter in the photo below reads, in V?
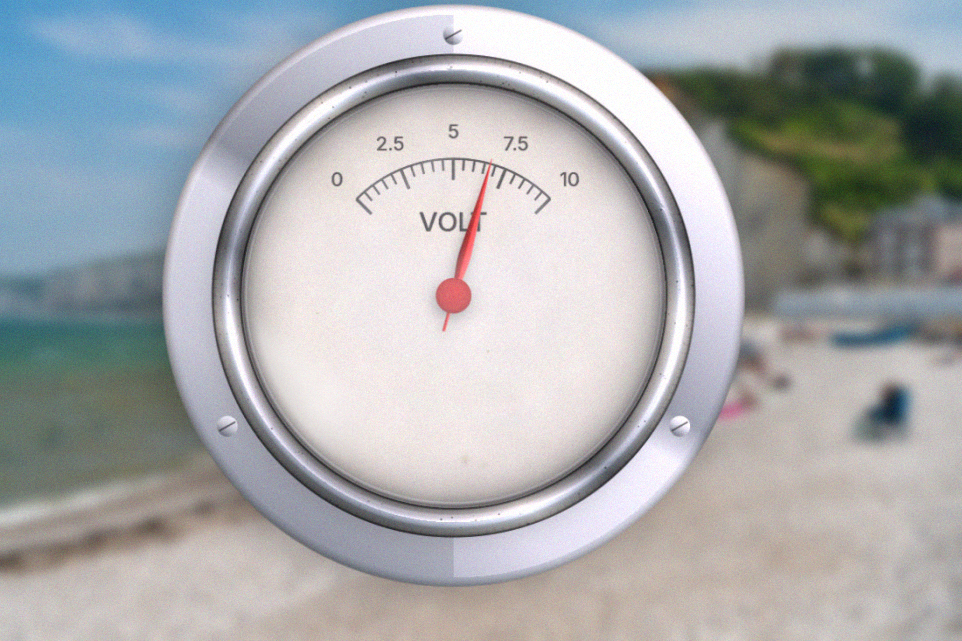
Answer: 6.75 V
